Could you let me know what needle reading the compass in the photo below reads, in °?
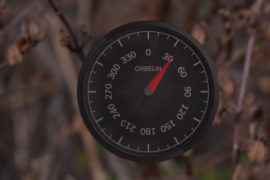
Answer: 35 °
